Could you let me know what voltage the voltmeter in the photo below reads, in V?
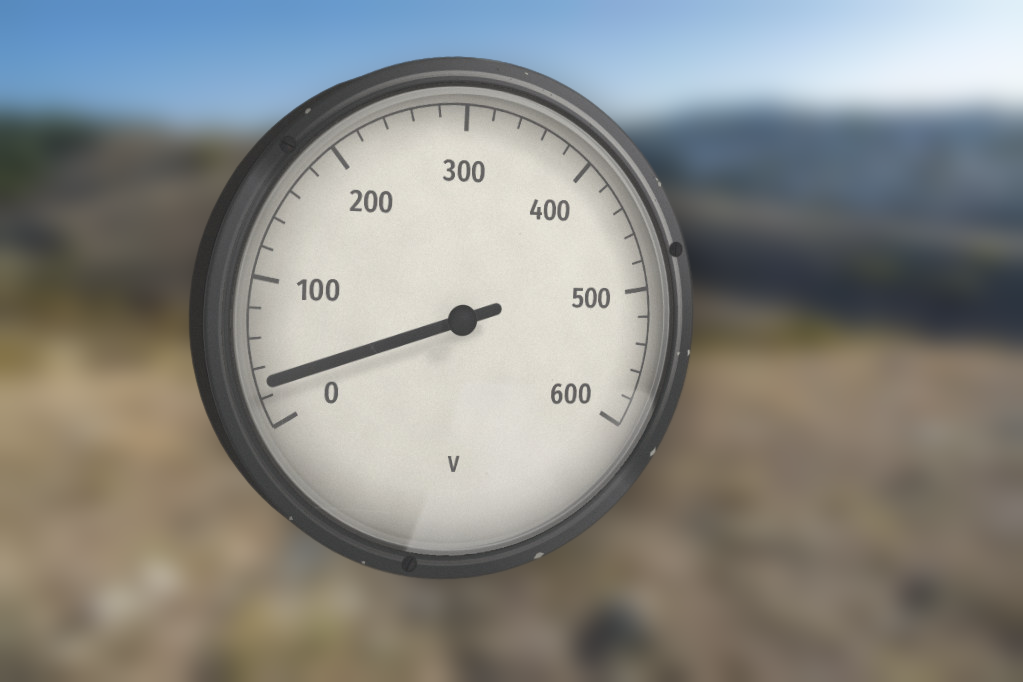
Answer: 30 V
